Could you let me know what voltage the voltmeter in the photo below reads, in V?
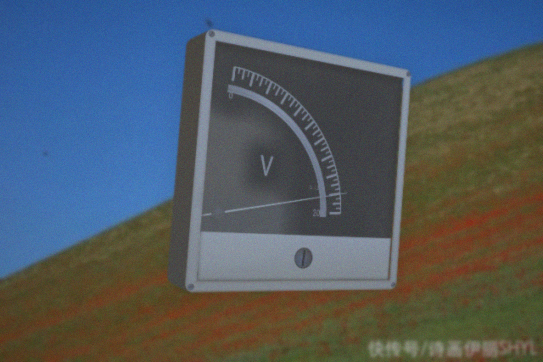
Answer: 180 V
